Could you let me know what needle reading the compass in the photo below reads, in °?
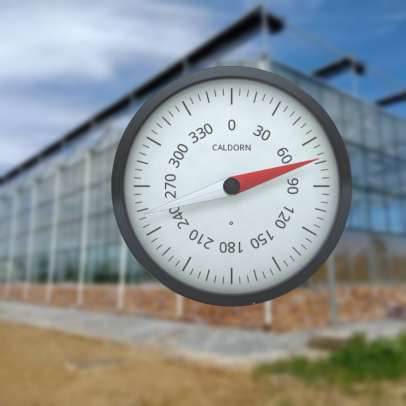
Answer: 72.5 °
